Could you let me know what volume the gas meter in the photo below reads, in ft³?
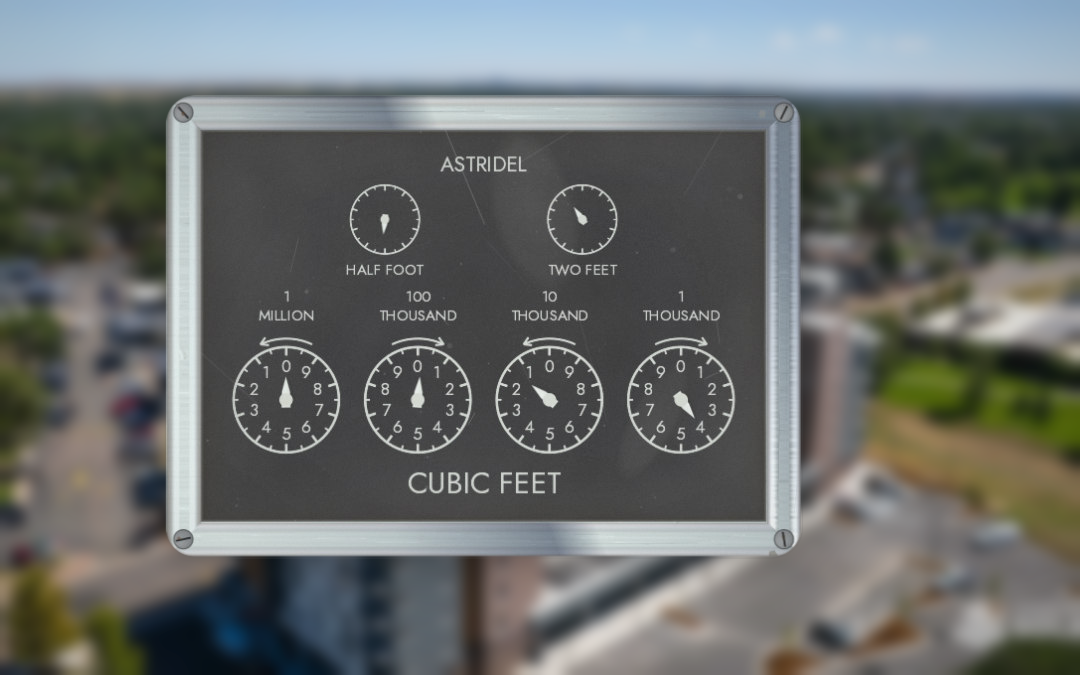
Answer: 1400 ft³
